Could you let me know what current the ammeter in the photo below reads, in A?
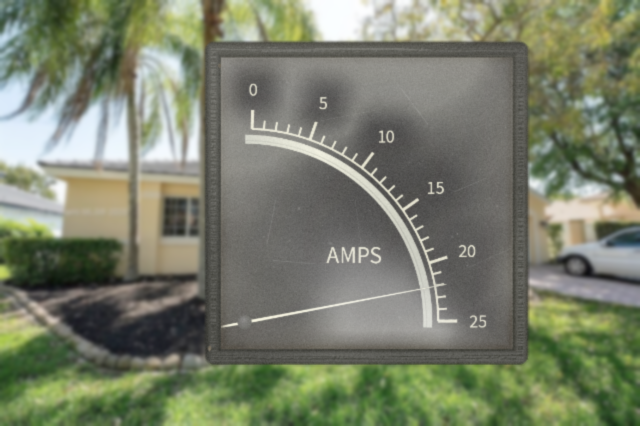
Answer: 22 A
